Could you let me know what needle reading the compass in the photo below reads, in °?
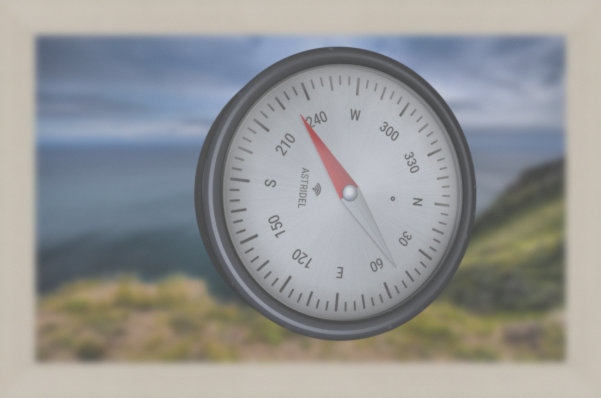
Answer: 230 °
